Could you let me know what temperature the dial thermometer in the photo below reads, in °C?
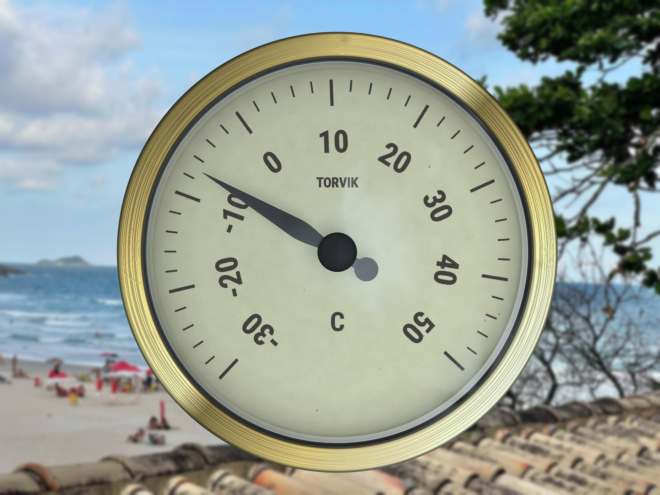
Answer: -7 °C
